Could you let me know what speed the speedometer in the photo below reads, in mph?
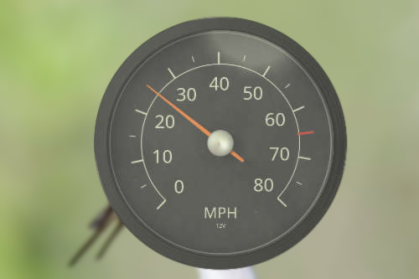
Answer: 25 mph
